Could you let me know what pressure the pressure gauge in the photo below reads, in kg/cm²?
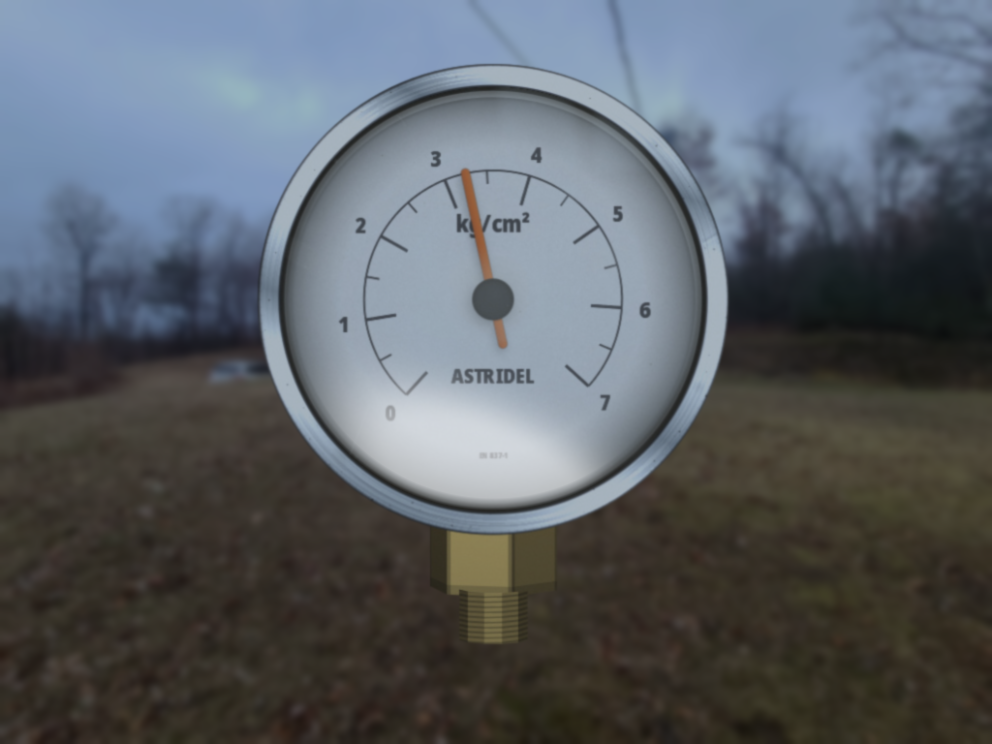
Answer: 3.25 kg/cm²
